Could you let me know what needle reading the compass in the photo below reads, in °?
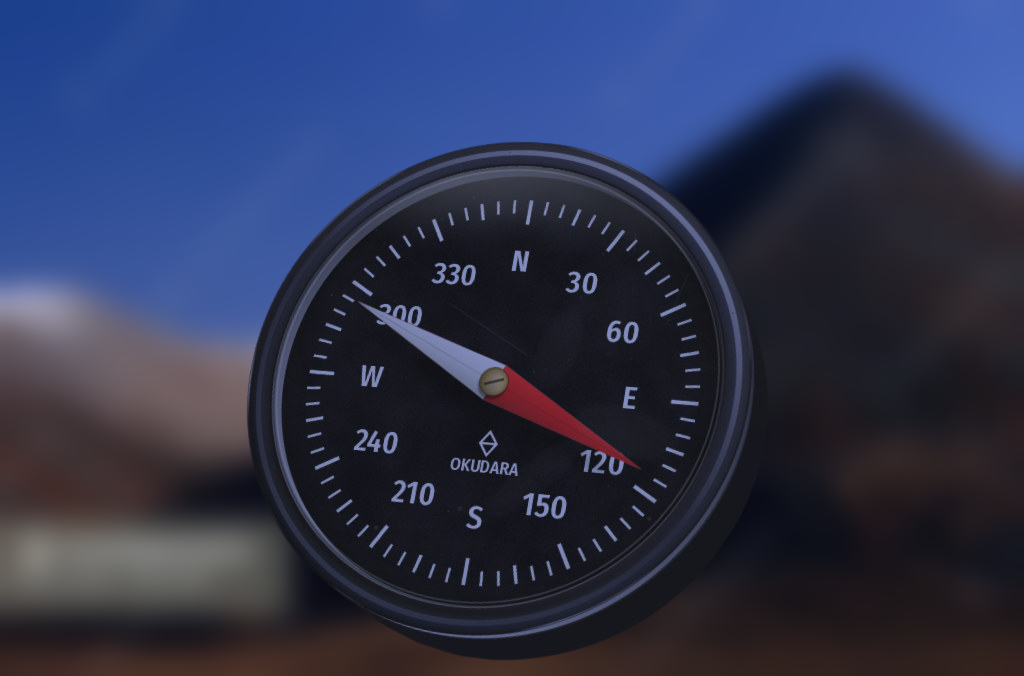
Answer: 115 °
